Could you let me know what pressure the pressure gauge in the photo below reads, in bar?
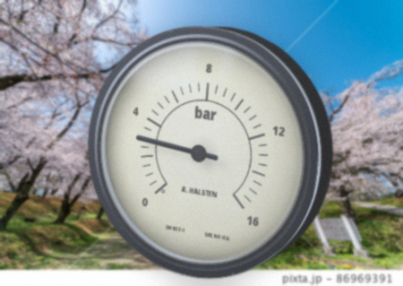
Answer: 3 bar
